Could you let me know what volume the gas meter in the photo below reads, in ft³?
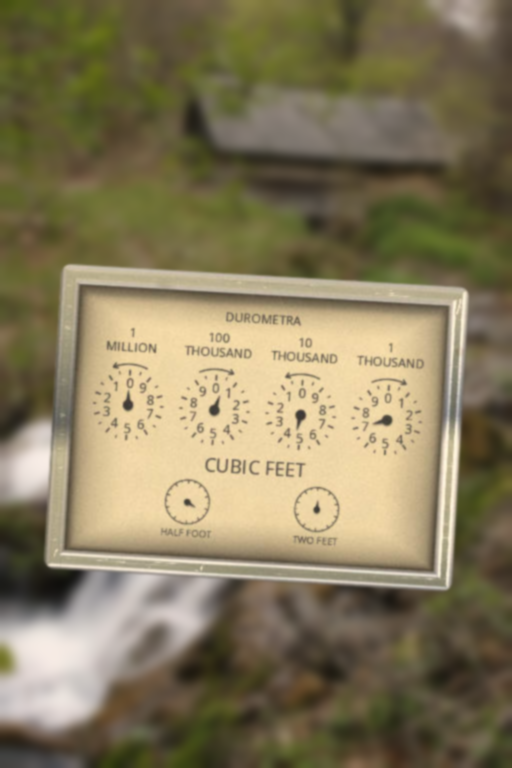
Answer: 4700 ft³
